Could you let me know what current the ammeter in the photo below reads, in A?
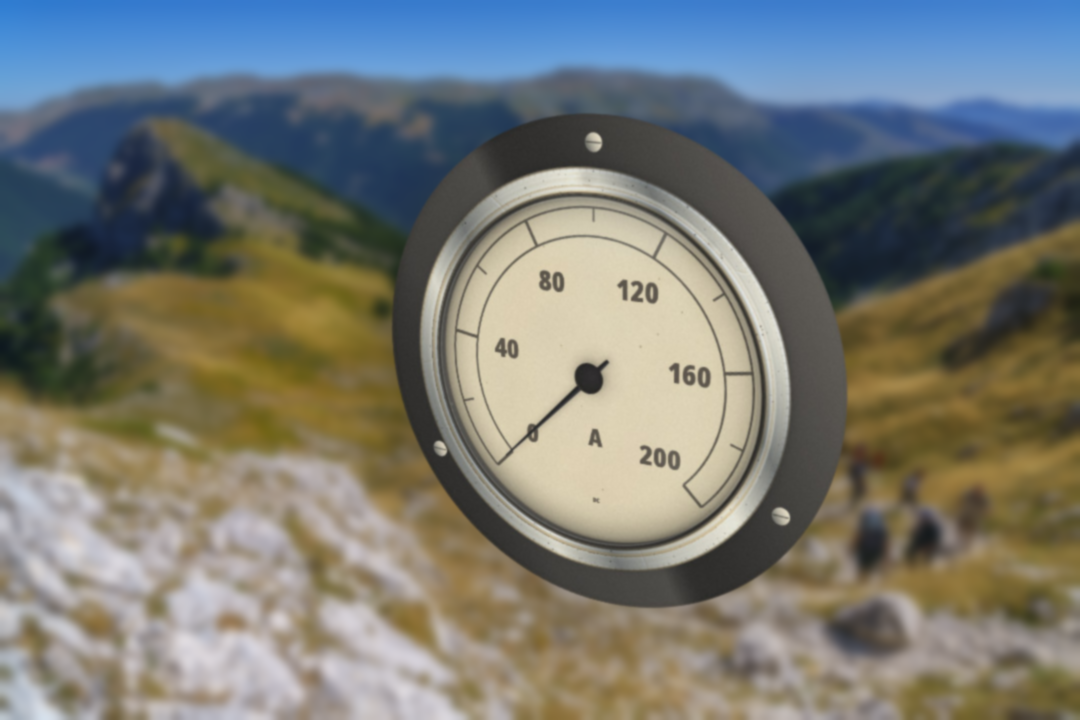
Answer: 0 A
